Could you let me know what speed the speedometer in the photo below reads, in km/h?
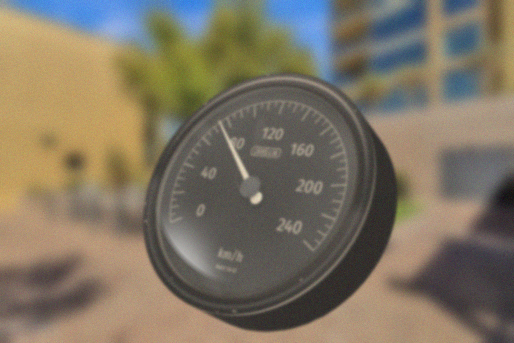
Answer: 75 km/h
